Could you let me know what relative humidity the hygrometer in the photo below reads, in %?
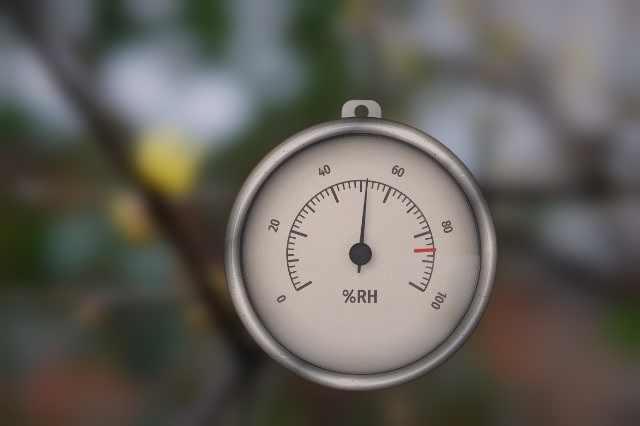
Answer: 52 %
